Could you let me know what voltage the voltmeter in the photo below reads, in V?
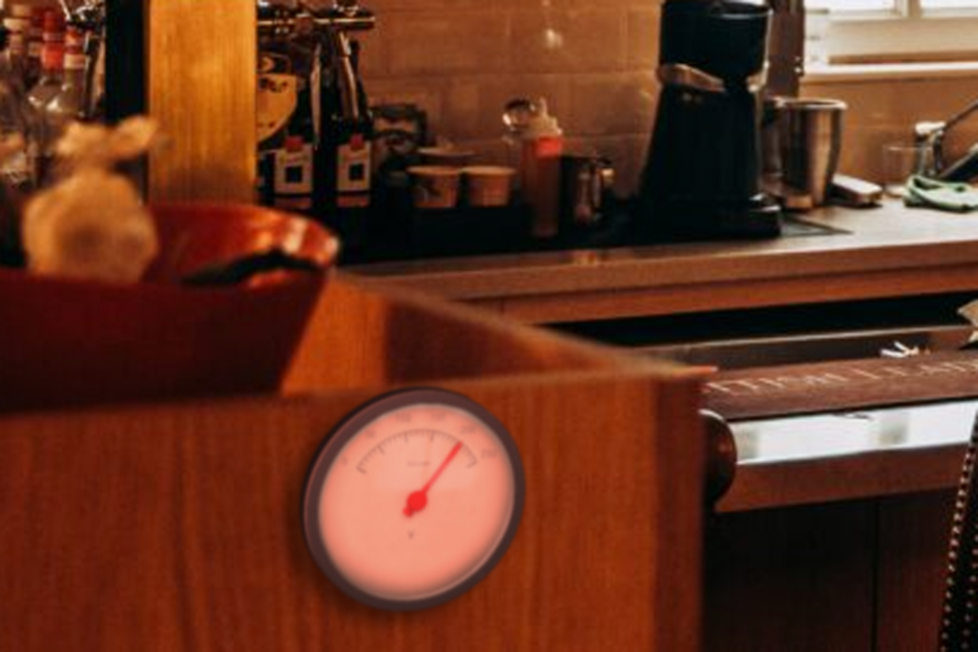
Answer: 200 V
